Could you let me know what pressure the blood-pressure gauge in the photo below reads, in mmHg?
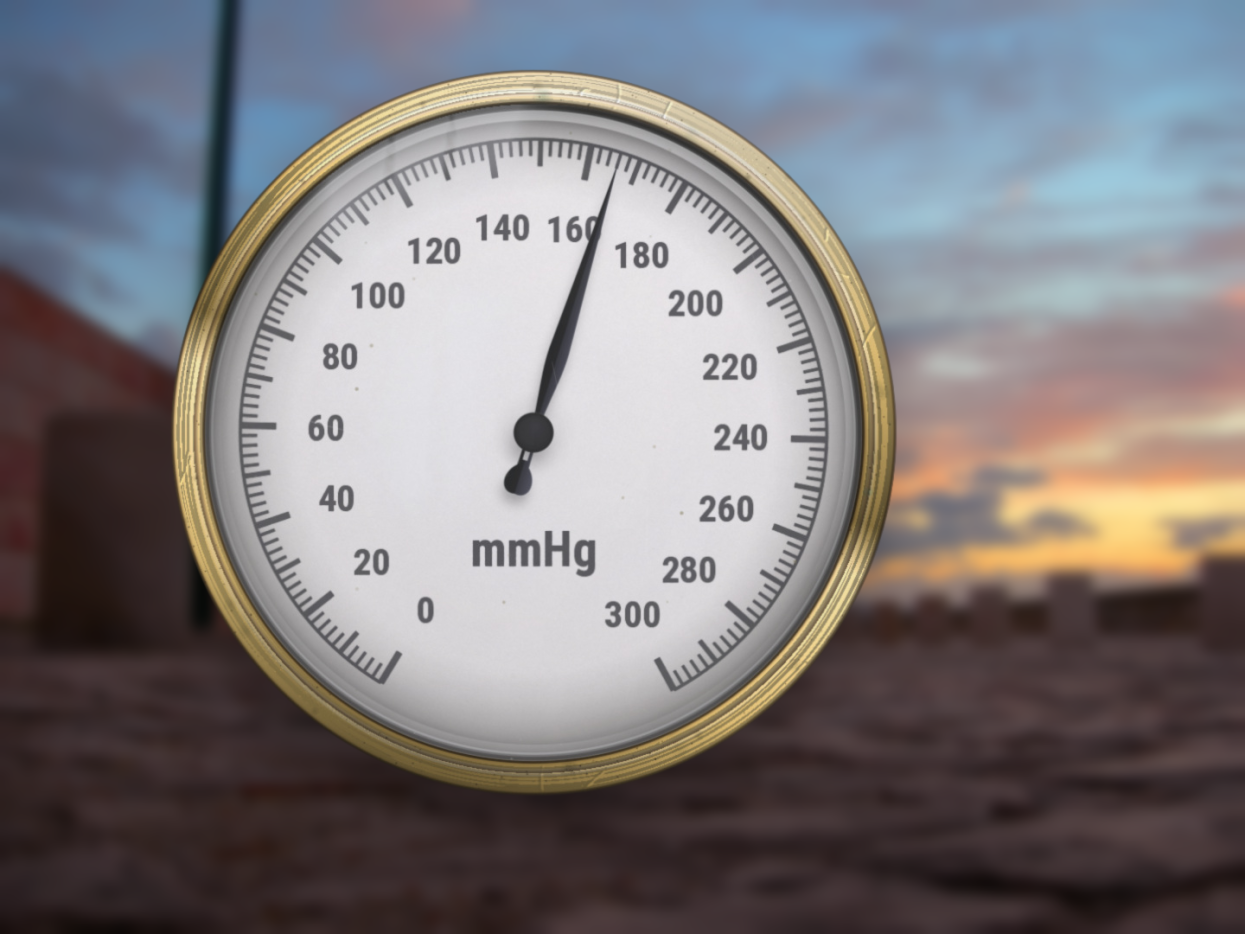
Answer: 166 mmHg
